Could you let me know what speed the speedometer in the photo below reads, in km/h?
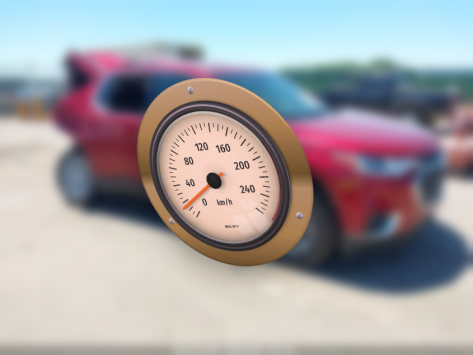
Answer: 15 km/h
